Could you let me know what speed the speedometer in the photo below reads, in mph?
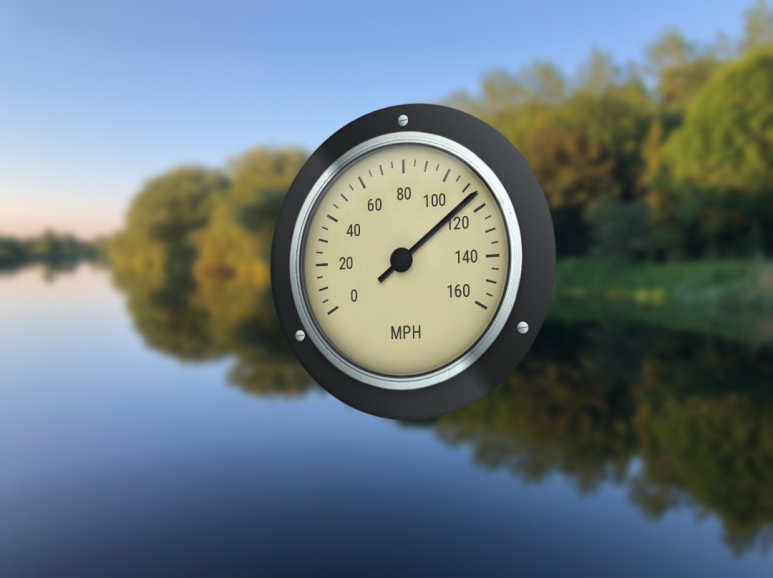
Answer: 115 mph
